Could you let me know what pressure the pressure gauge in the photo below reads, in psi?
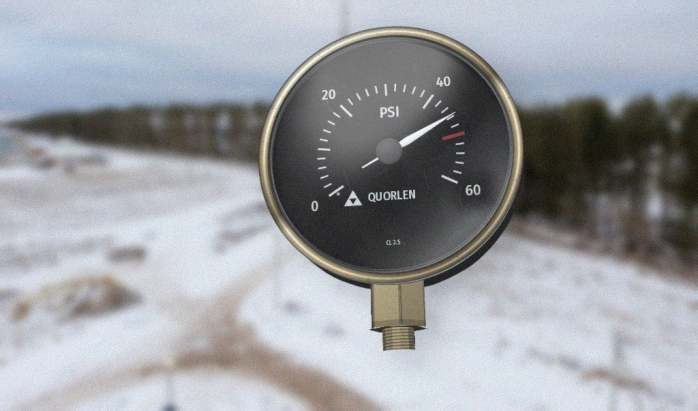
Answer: 46 psi
